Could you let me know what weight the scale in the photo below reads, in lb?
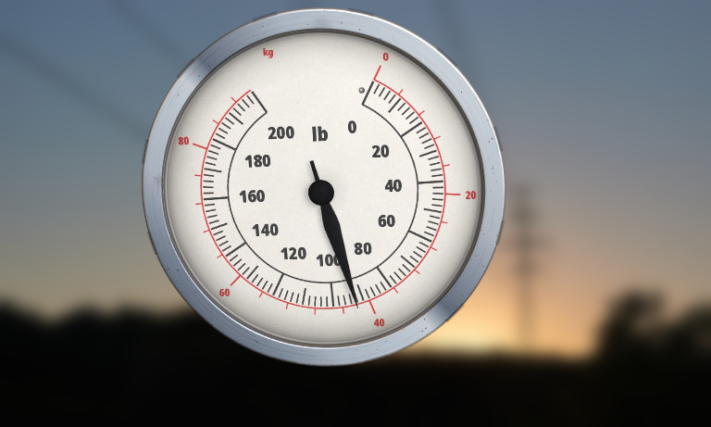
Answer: 92 lb
